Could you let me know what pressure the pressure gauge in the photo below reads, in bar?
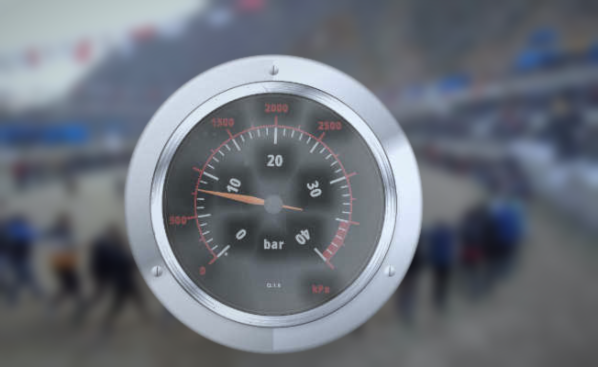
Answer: 8 bar
